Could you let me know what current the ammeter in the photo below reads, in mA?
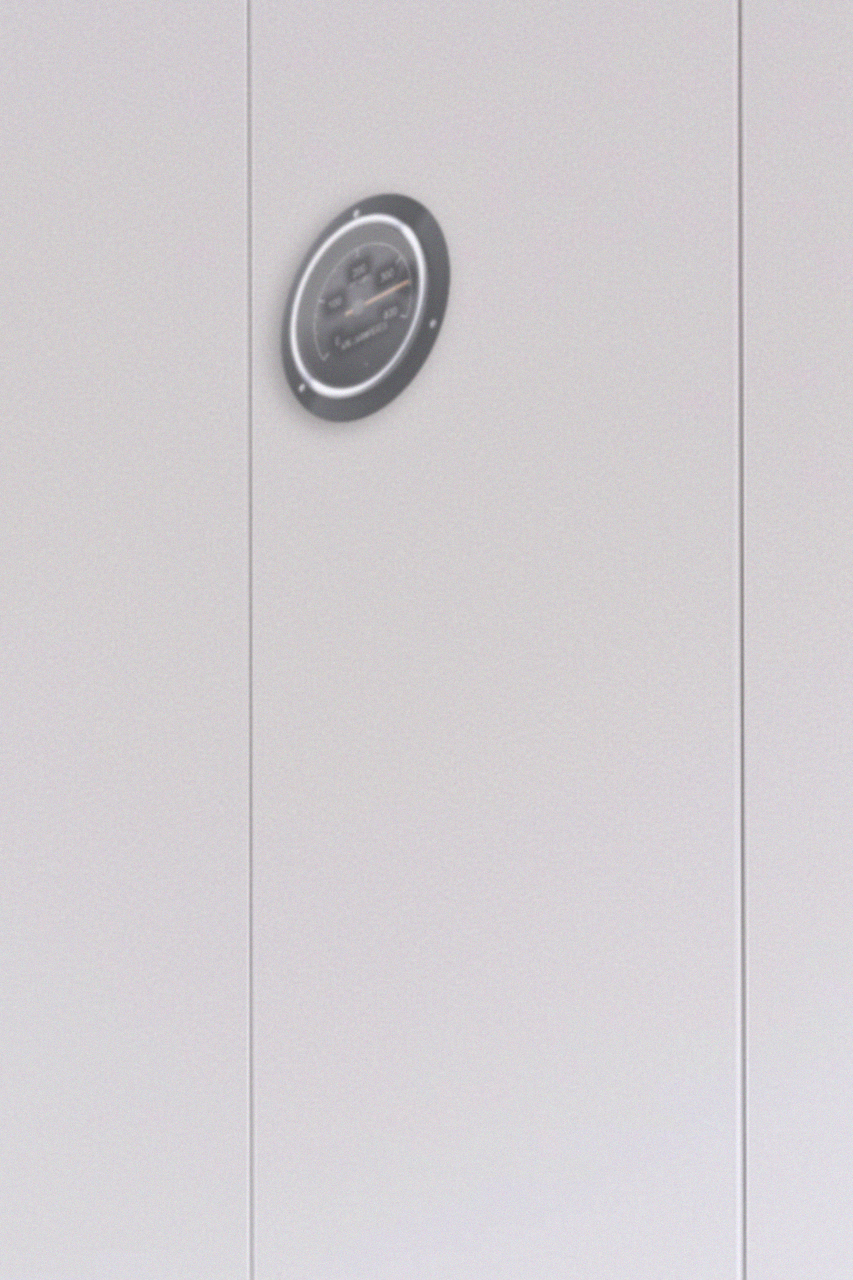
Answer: 350 mA
